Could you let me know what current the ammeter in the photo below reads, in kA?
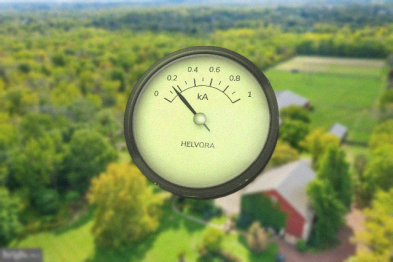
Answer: 0.15 kA
